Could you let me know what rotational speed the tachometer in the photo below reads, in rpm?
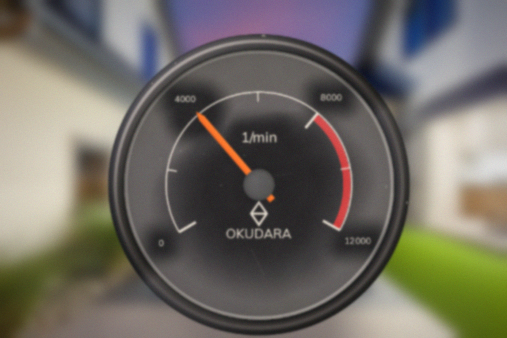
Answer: 4000 rpm
